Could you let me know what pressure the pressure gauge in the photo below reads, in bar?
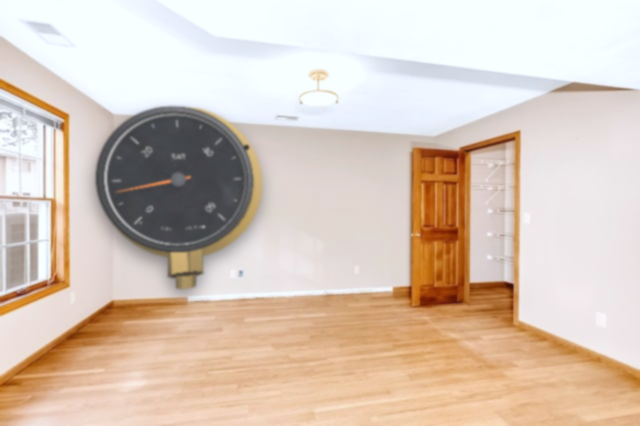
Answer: 7.5 bar
